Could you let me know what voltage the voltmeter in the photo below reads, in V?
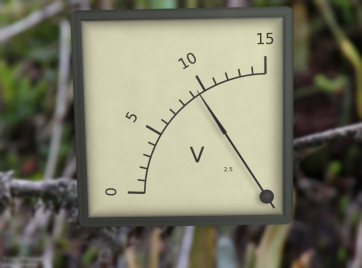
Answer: 9.5 V
